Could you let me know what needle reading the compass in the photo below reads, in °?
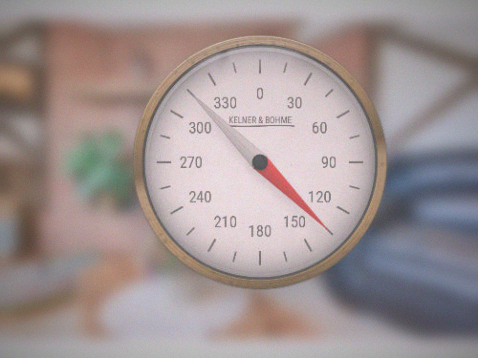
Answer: 135 °
